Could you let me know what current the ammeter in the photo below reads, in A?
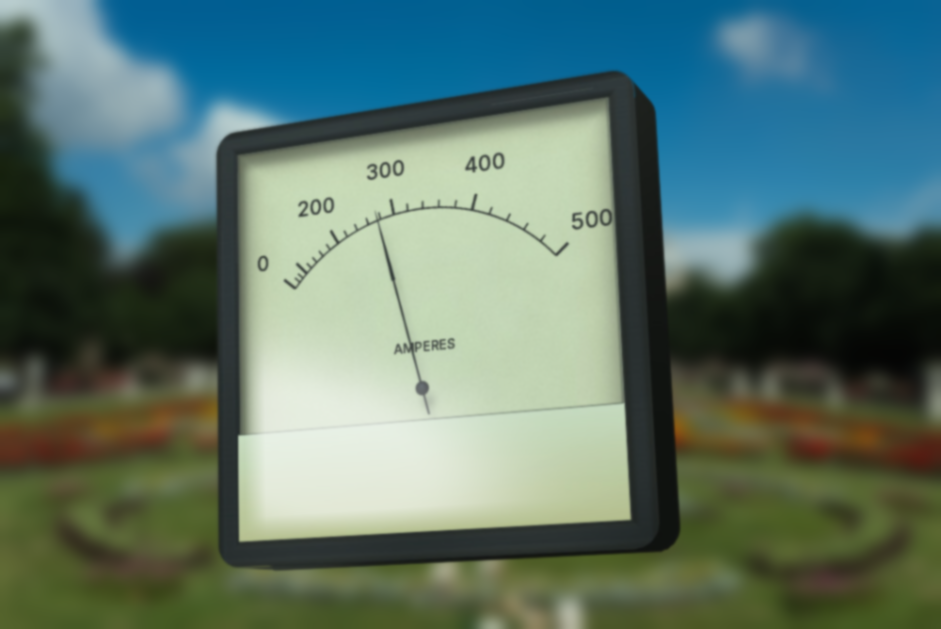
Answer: 280 A
